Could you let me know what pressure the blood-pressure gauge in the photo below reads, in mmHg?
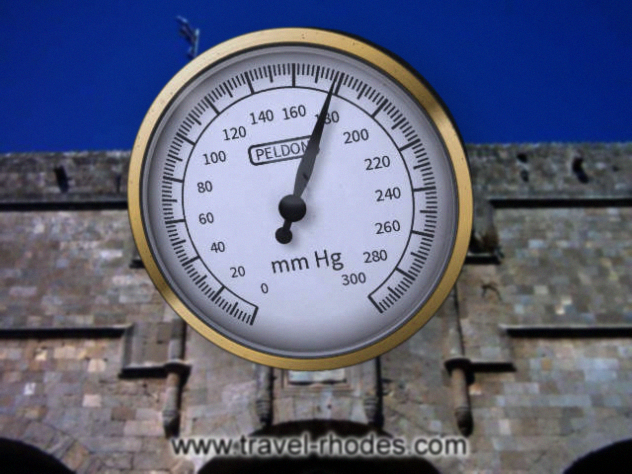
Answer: 178 mmHg
